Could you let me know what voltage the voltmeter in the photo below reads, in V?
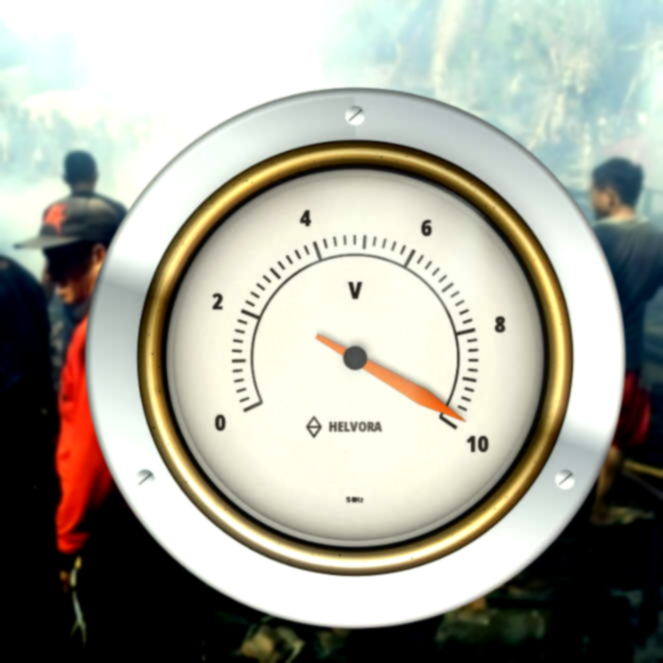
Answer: 9.8 V
